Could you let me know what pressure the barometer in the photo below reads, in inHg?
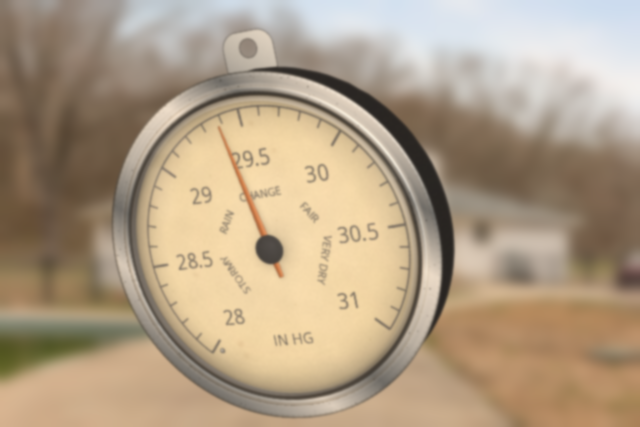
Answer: 29.4 inHg
